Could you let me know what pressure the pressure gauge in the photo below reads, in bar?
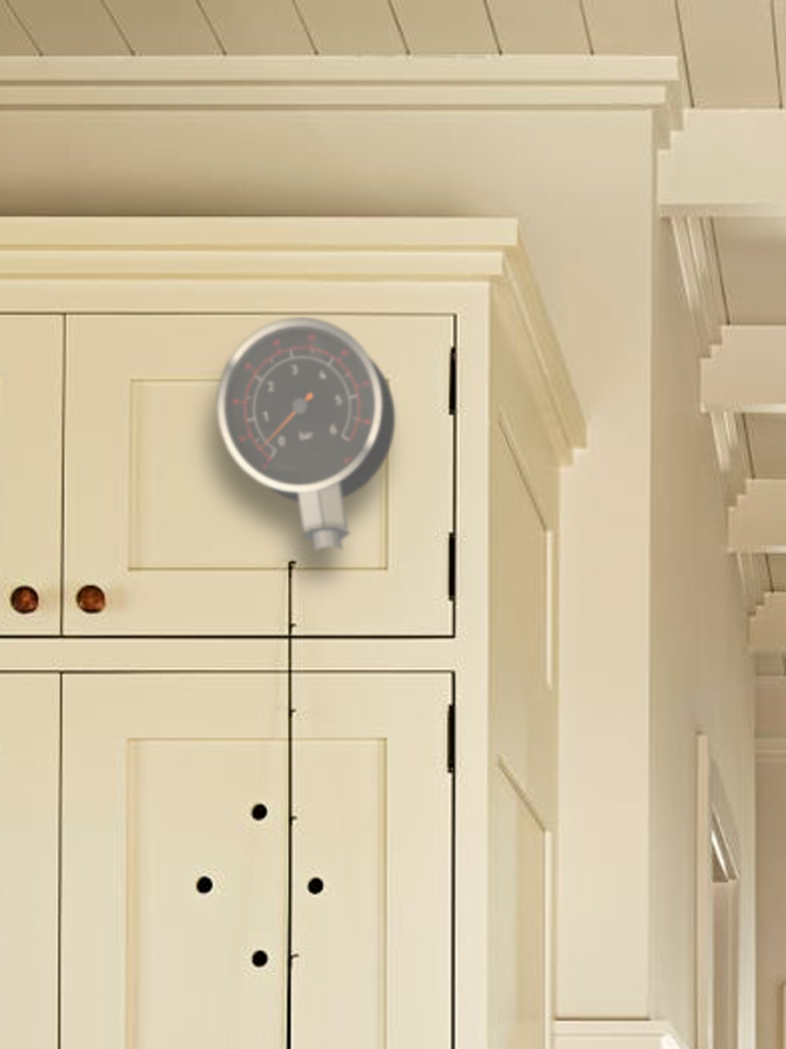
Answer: 0.25 bar
